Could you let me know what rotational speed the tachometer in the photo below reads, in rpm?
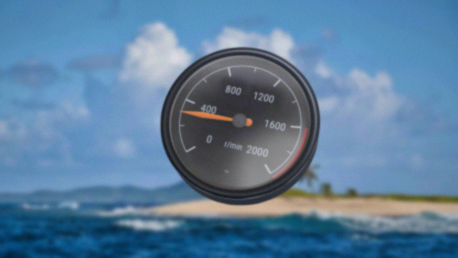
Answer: 300 rpm
